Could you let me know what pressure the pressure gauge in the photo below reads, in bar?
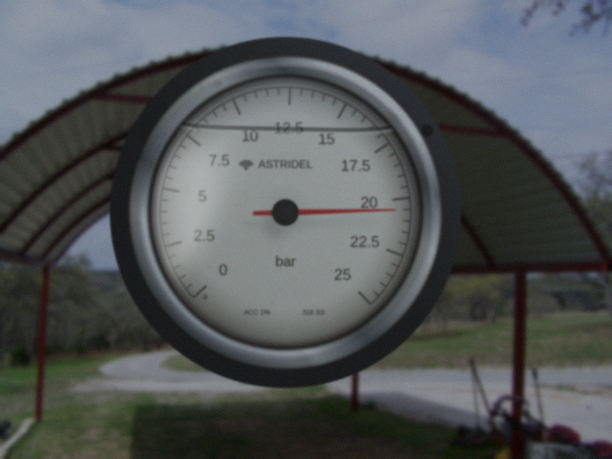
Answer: 20.5 bar
